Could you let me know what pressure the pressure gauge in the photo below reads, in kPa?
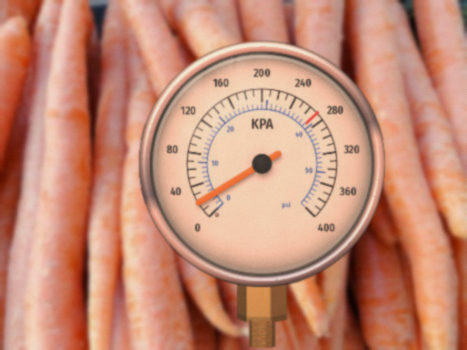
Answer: 20 kPa
